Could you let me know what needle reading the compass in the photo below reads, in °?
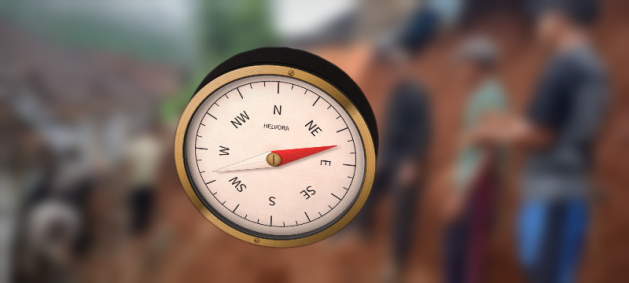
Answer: 70 °
